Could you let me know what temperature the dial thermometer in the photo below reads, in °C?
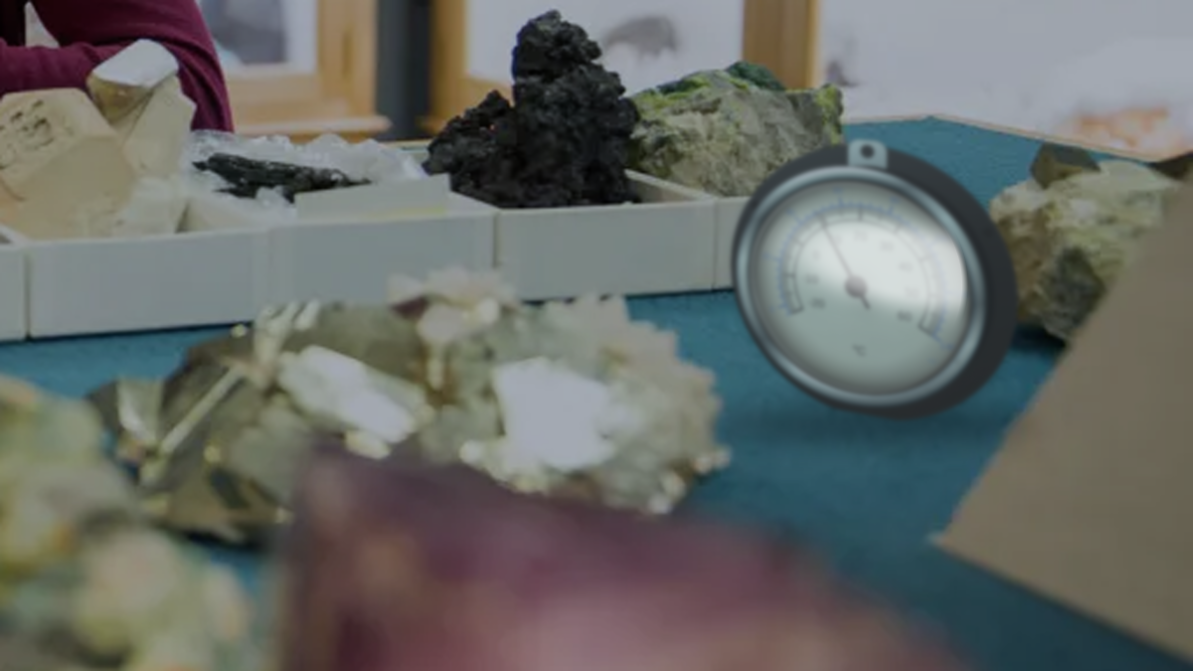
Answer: 10 °C
